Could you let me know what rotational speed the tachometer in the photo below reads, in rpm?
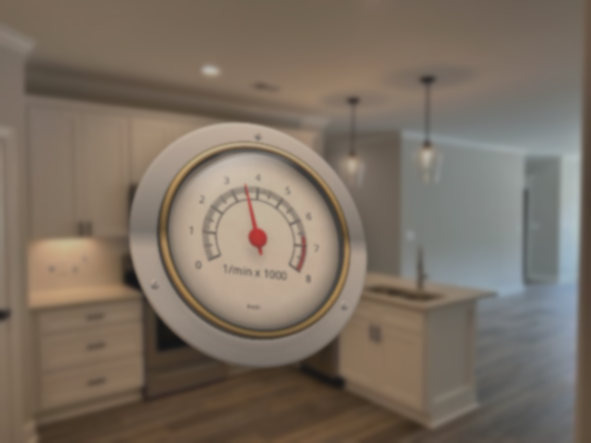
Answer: 3500 rpm
